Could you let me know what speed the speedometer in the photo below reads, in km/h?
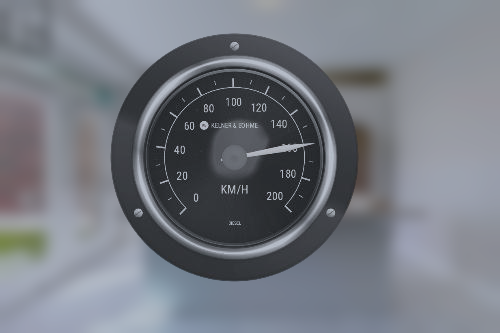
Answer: 160 km/h
